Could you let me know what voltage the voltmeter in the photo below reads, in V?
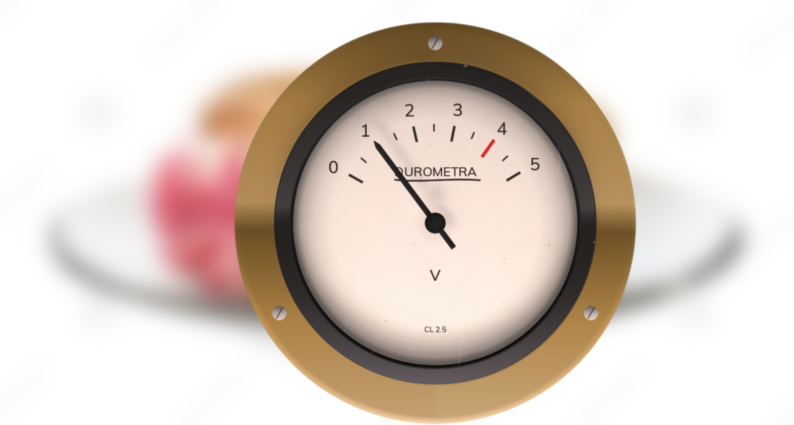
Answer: 1 V
